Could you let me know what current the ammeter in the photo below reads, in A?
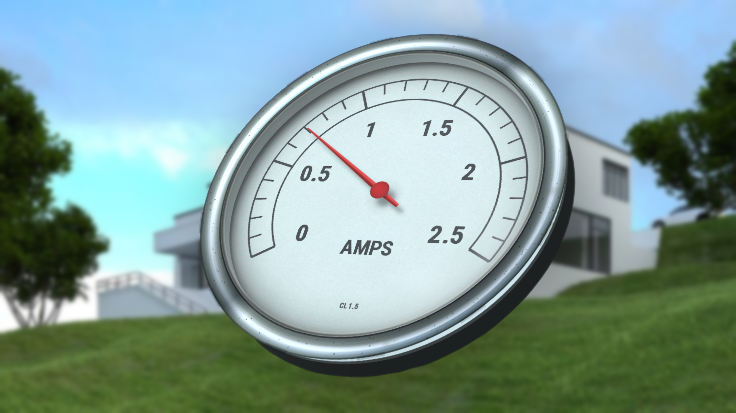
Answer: 0.7 A
